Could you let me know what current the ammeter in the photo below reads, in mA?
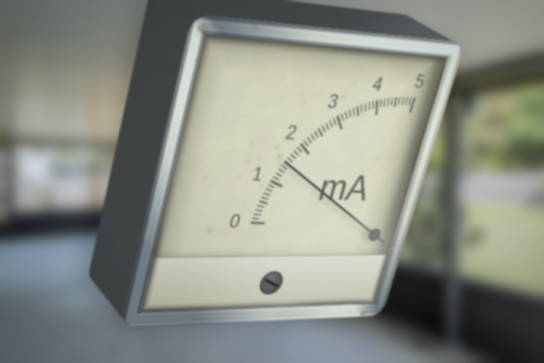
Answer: 1.5 mA
